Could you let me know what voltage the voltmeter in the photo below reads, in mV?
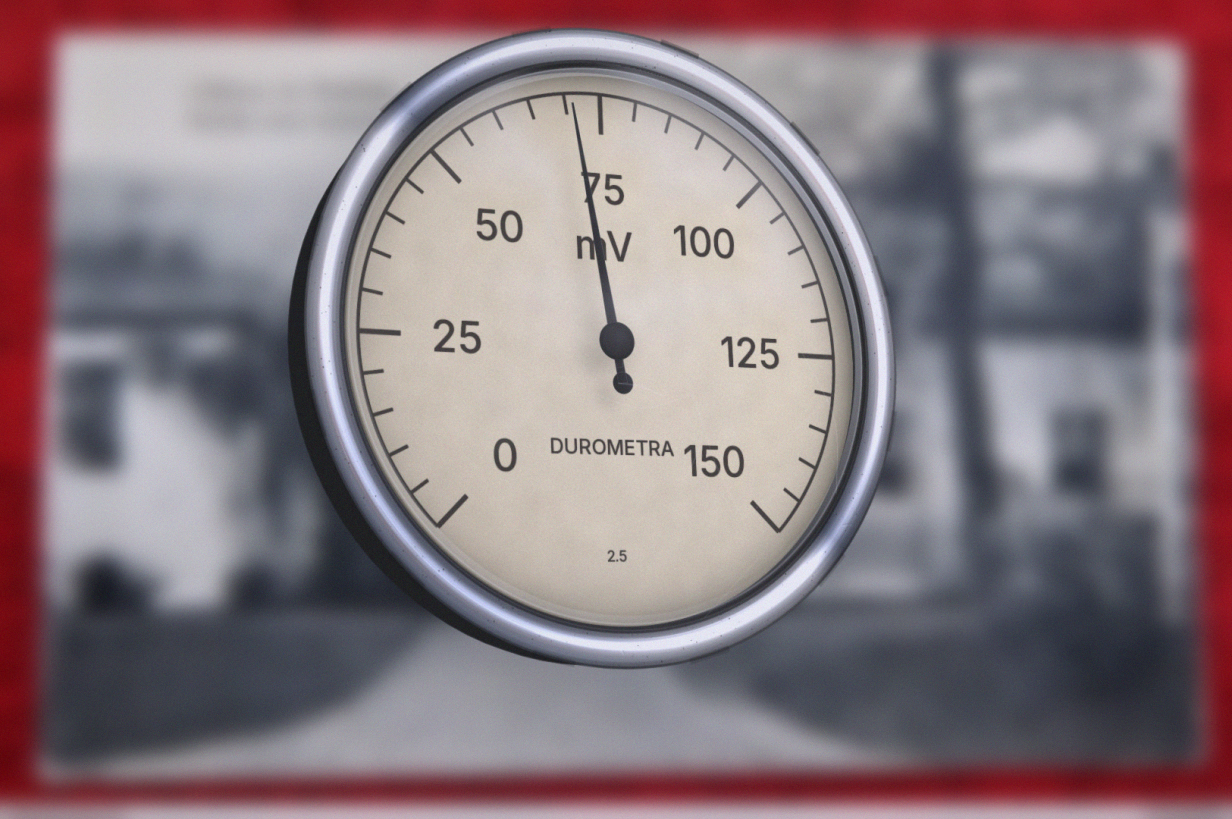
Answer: 70 mV
